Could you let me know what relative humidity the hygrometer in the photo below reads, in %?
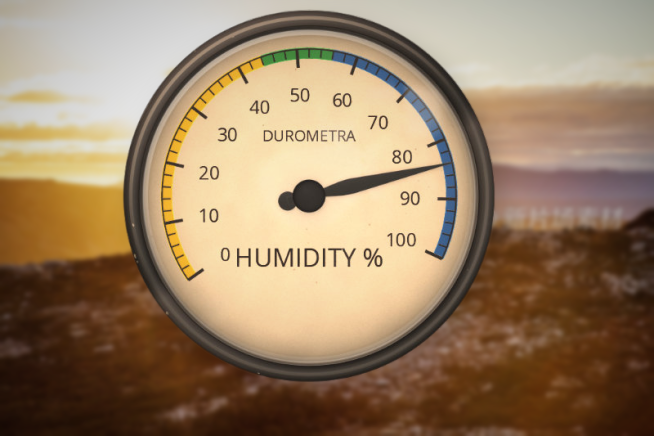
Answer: 84 %
